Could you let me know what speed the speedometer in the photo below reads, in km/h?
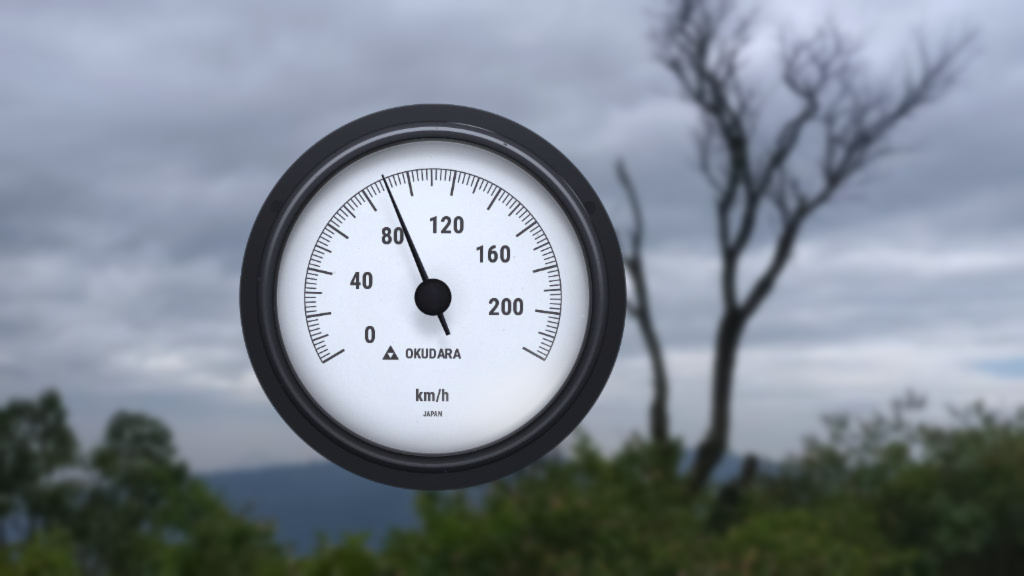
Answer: 90 km/h
